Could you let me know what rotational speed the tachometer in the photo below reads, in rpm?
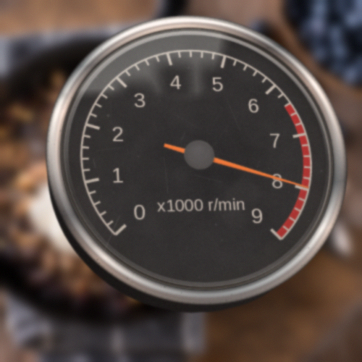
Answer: 8000 rpm
